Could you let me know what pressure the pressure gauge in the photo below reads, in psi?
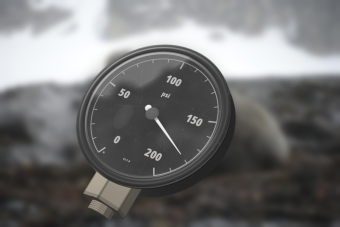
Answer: 180 psi
